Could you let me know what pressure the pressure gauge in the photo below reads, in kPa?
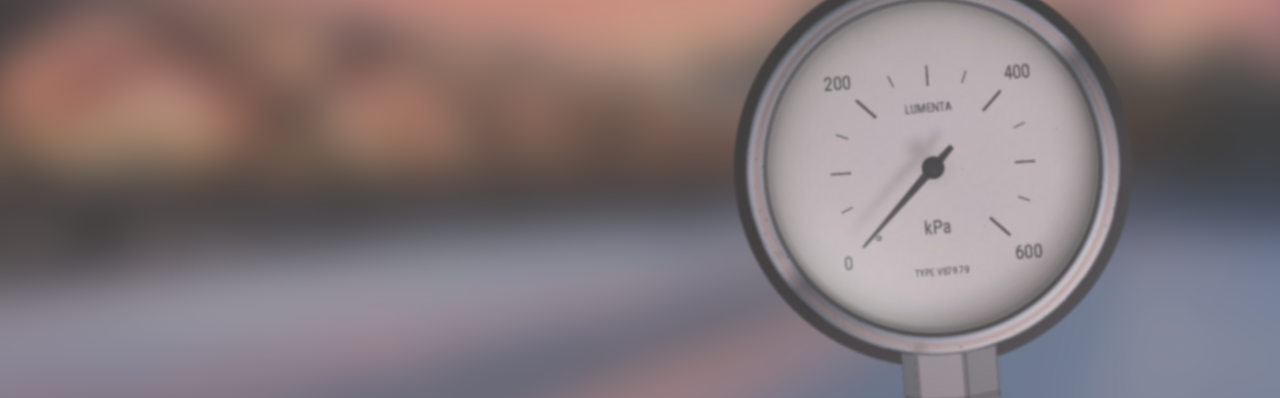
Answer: 0 kPa
